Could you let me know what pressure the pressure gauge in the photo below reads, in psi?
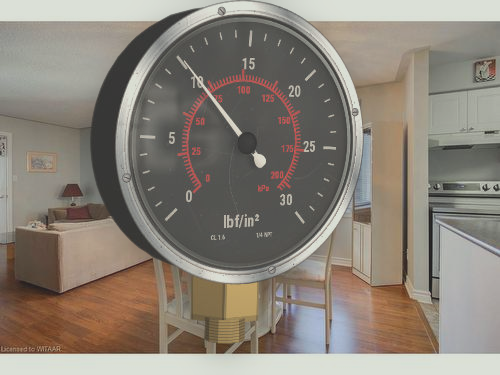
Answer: 10 psi
